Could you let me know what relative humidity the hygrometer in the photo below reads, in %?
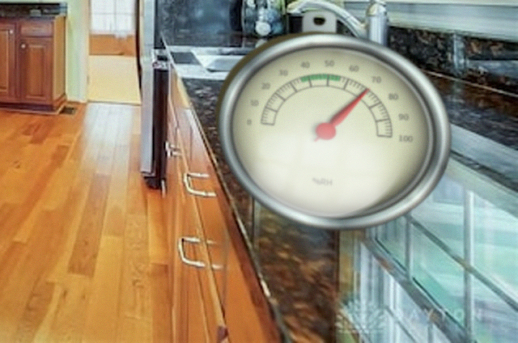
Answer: 70 %
